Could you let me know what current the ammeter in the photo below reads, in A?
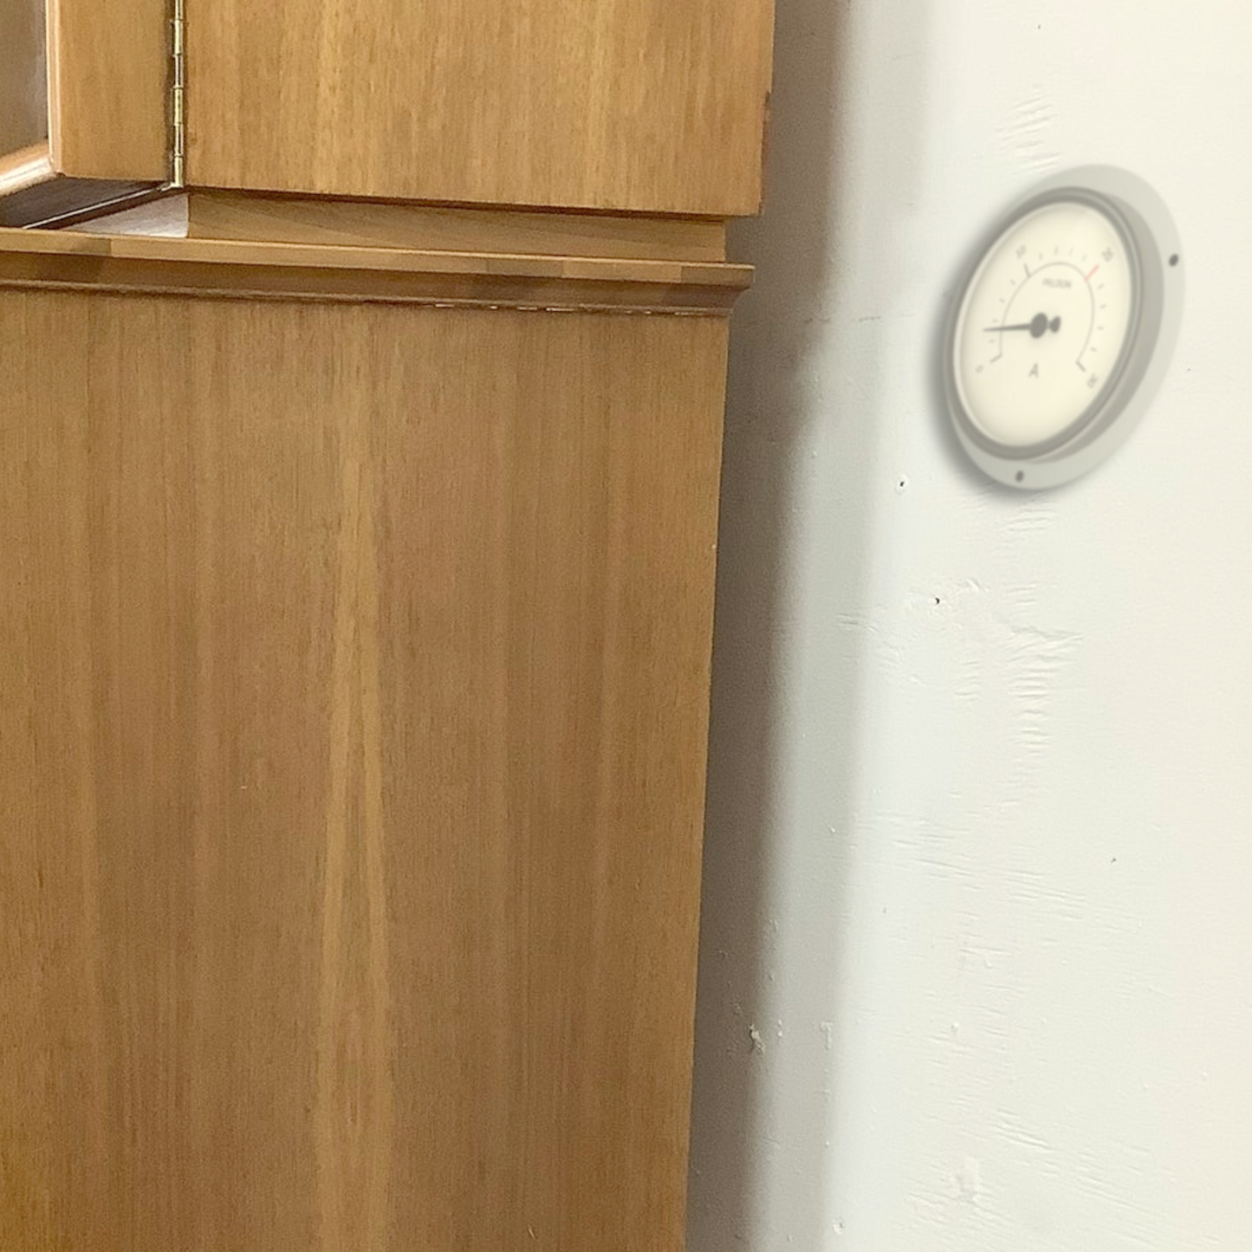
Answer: 3 A
